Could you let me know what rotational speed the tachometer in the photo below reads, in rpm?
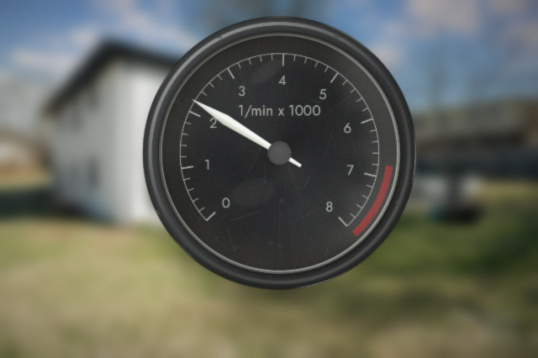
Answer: 2200 rpm
